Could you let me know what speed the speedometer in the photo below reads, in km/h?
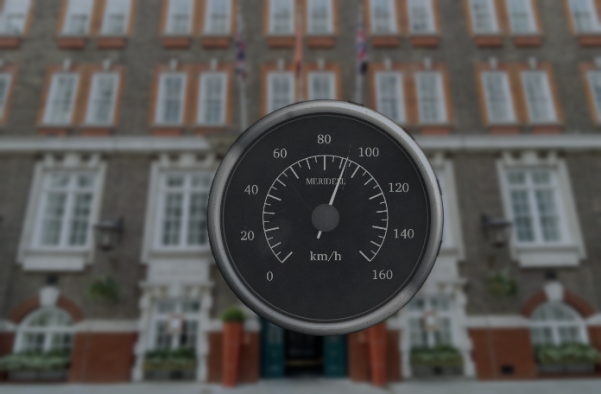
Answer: 92.5 km/h
